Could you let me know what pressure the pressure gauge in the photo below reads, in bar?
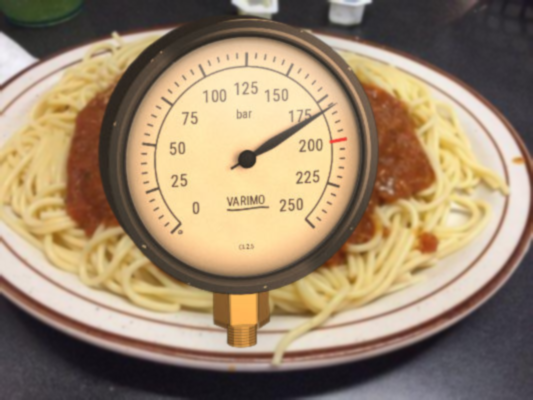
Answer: 180 bar
